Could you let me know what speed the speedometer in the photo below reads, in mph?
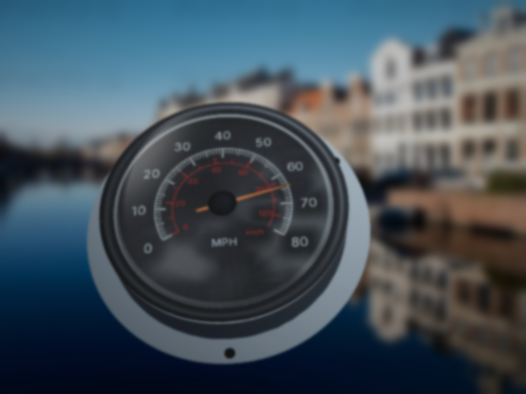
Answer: 65 mph
